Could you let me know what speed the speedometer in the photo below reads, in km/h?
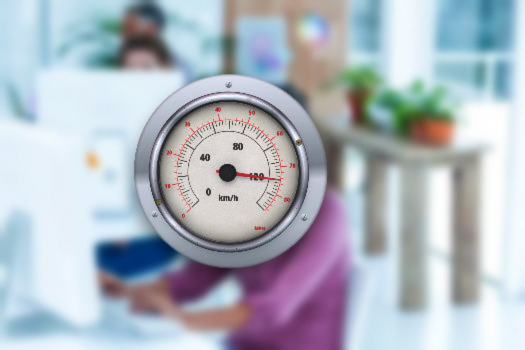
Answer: 120 km/h
